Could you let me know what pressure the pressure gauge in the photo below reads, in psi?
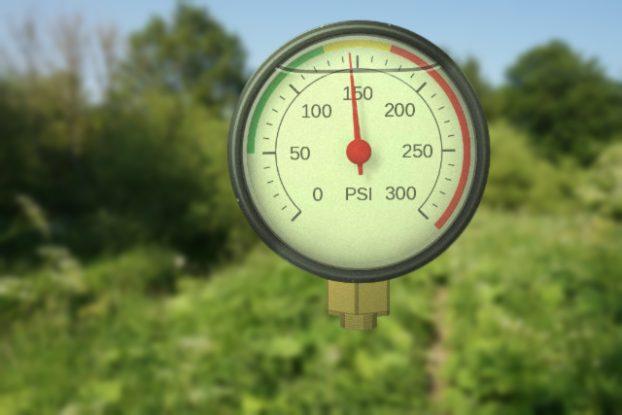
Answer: 145 psi
